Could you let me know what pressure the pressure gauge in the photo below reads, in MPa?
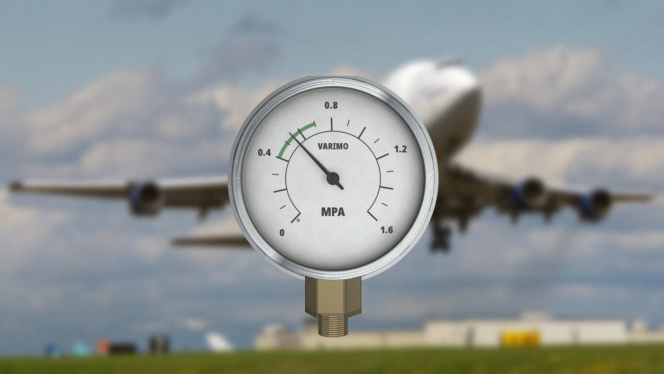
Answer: 0.55 MPa
